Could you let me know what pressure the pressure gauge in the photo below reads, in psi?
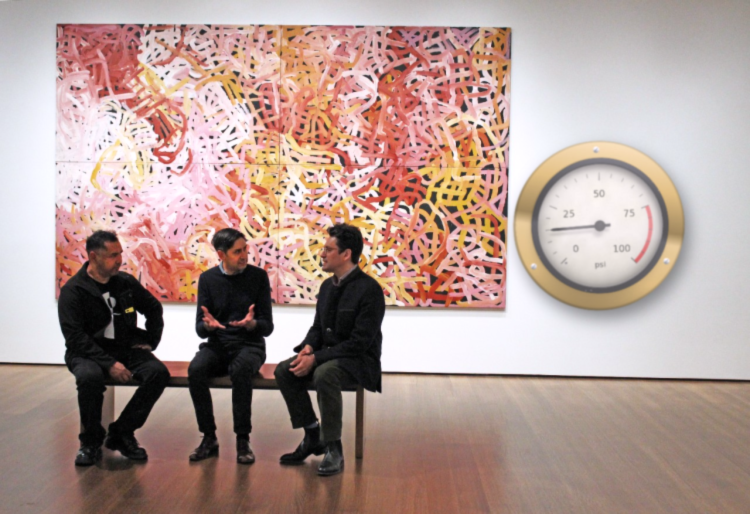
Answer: 15 psi
